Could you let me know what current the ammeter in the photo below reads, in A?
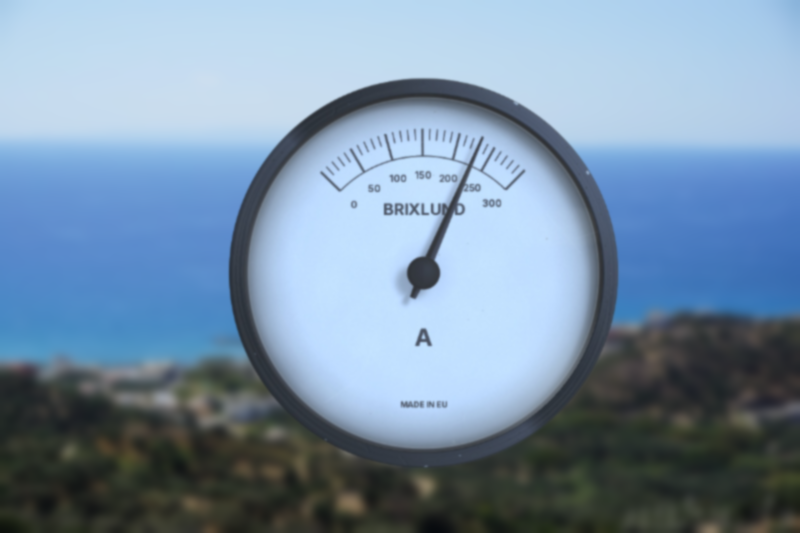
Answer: 230 A
